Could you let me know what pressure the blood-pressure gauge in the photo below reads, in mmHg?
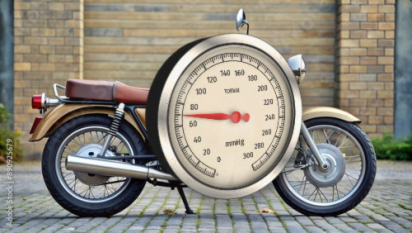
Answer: 70 mmHg
